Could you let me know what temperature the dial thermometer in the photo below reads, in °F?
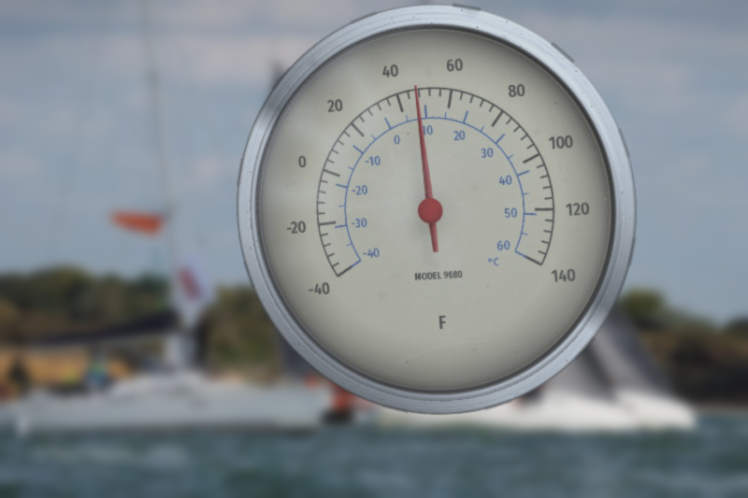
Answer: 48 °F
